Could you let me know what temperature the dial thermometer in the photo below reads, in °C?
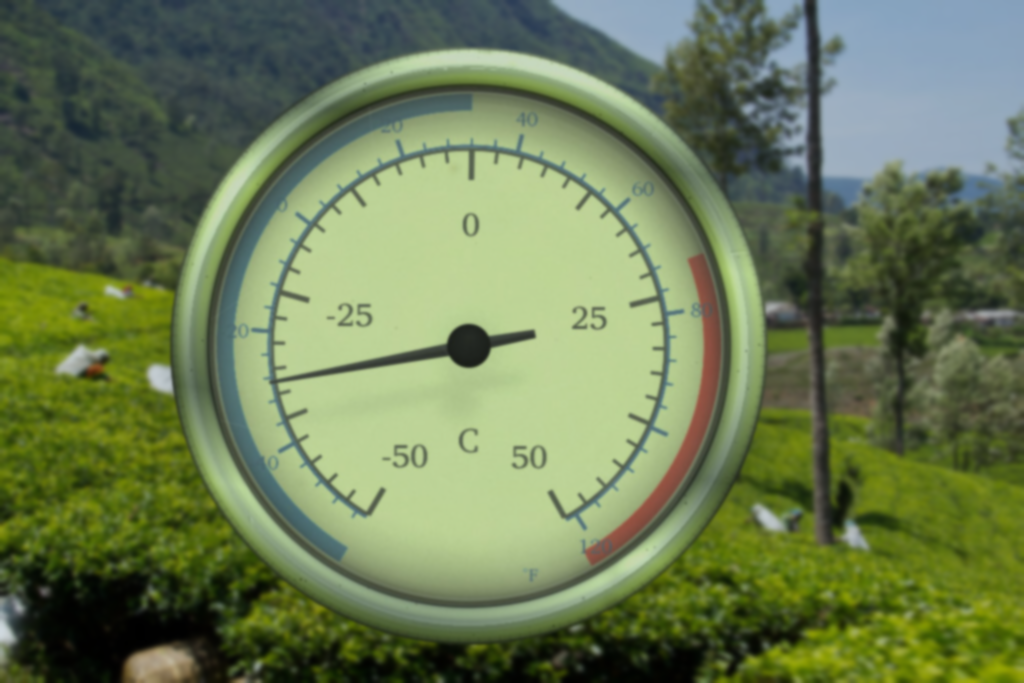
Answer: -33.75 °C
